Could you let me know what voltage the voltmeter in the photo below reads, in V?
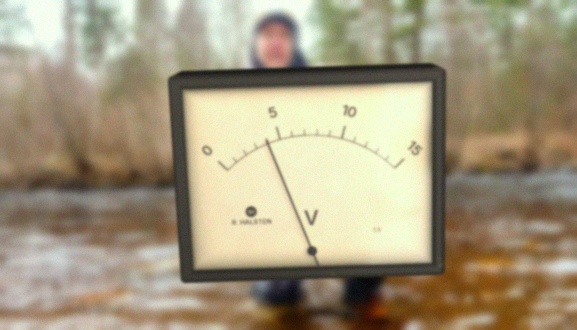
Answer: 4 V
